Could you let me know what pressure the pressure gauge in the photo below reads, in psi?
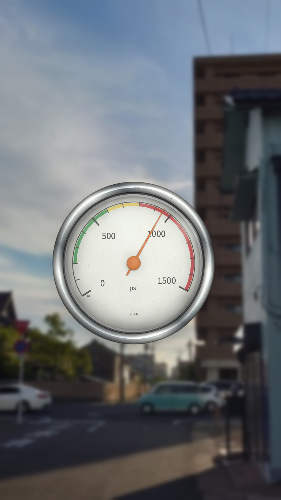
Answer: 950 psi
